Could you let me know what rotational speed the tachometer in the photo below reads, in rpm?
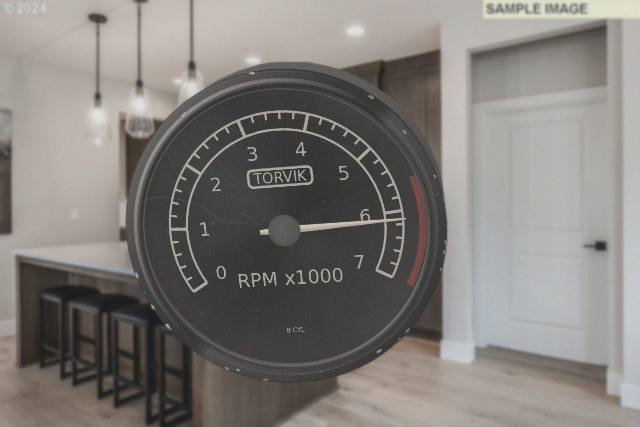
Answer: 6100 rpm
